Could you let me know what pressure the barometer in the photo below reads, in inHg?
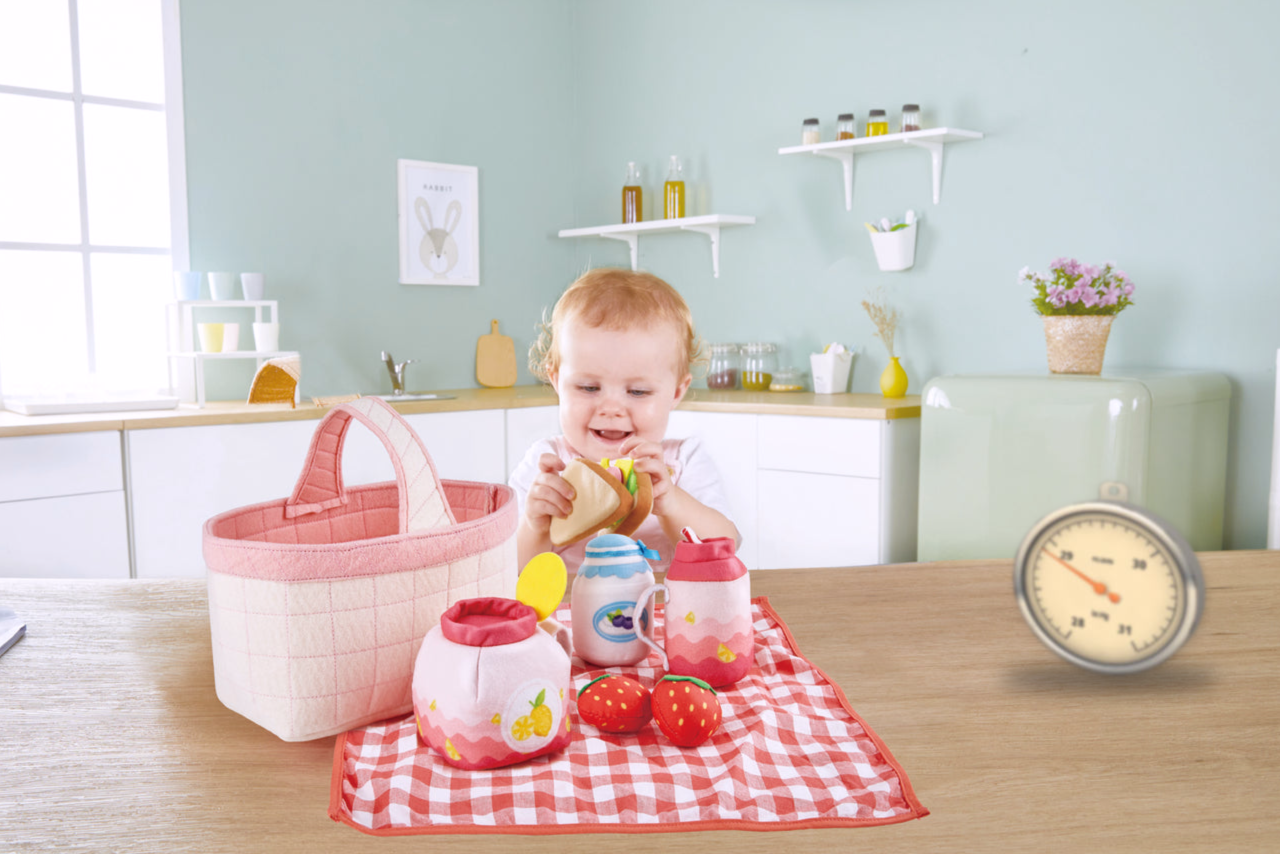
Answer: 28.9 inHg
